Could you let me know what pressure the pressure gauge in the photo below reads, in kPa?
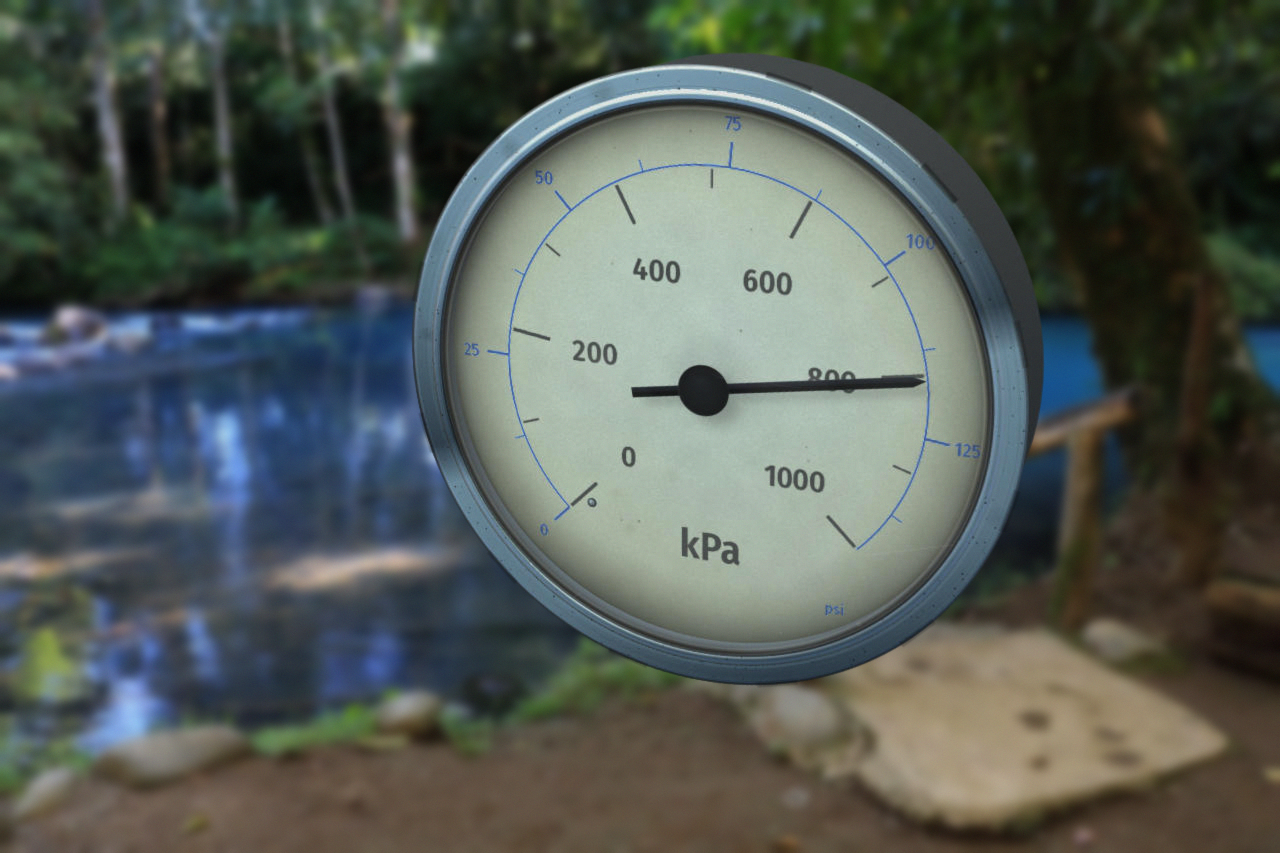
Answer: 800 kPa
